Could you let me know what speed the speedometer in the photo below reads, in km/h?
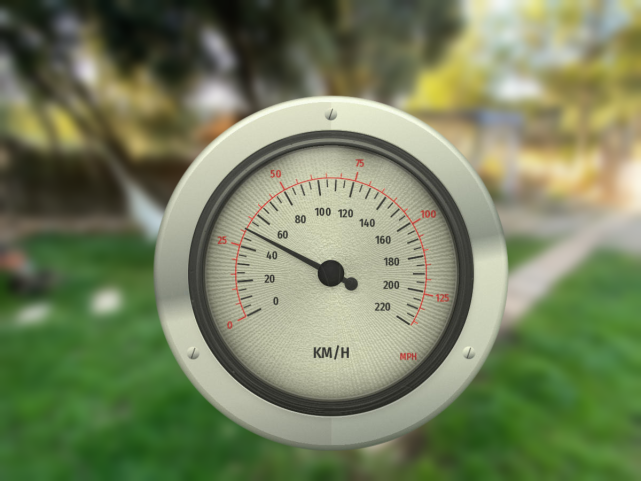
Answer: 50 km/h
